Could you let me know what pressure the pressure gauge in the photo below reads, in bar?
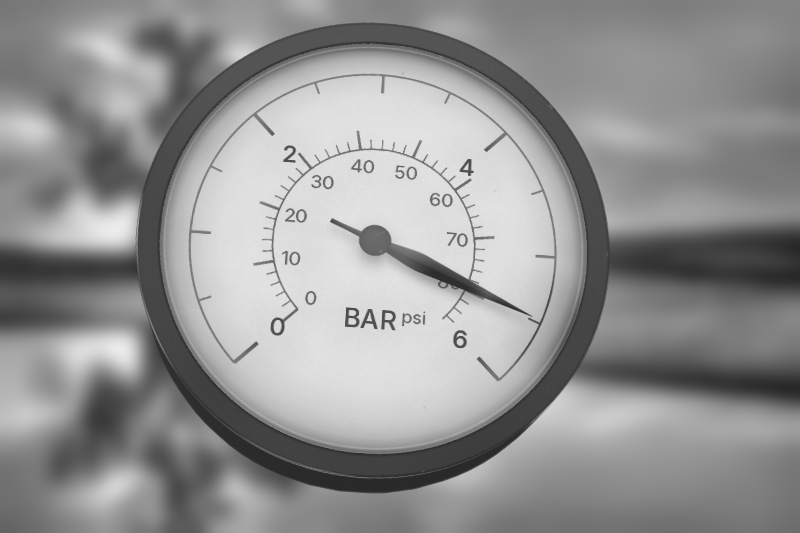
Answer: 5.5 bar
